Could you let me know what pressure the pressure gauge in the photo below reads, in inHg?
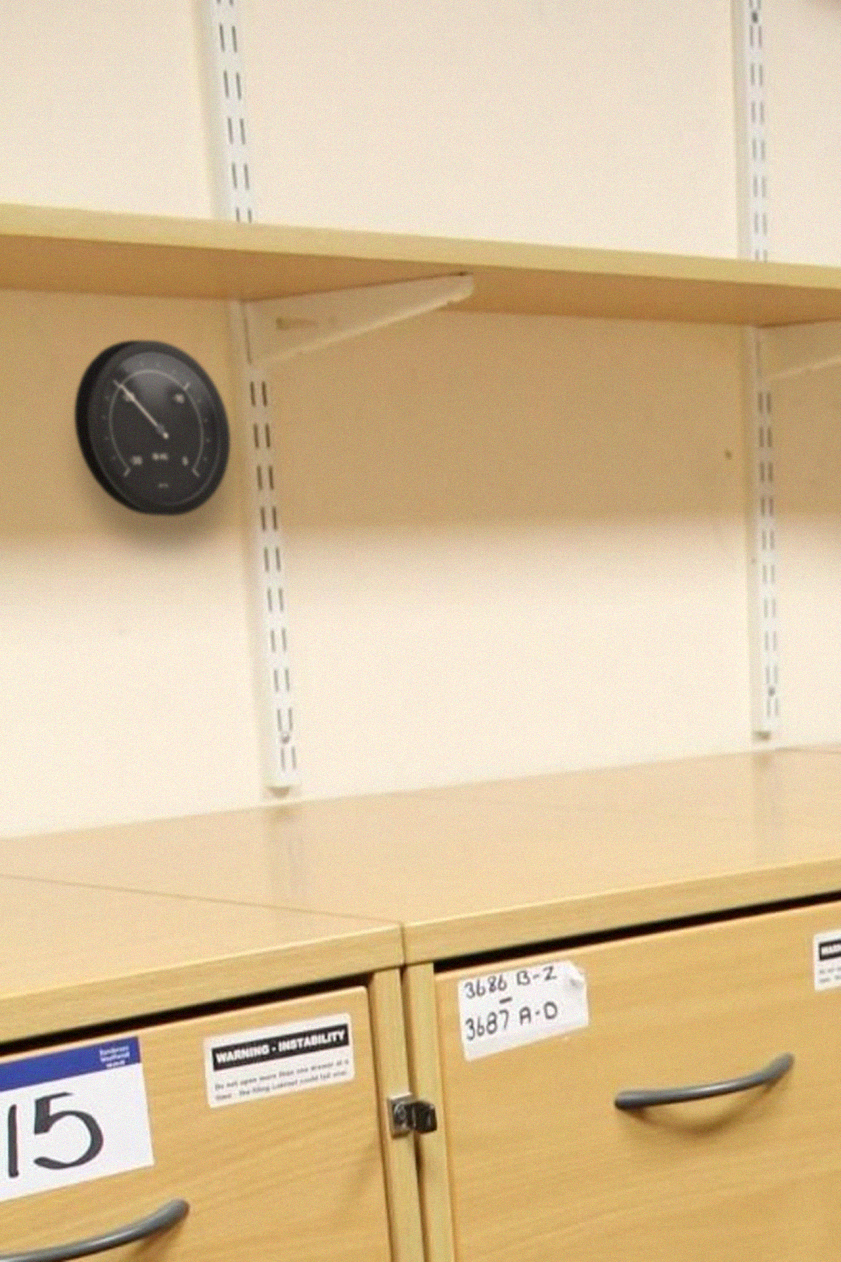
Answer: -20 inHg
